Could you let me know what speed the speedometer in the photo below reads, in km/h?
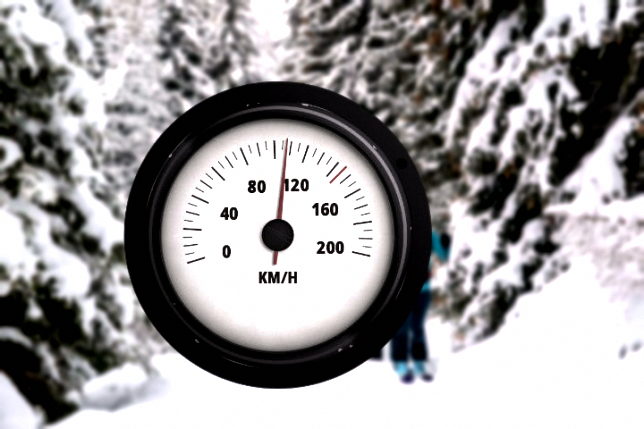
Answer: 107.5 km/h
